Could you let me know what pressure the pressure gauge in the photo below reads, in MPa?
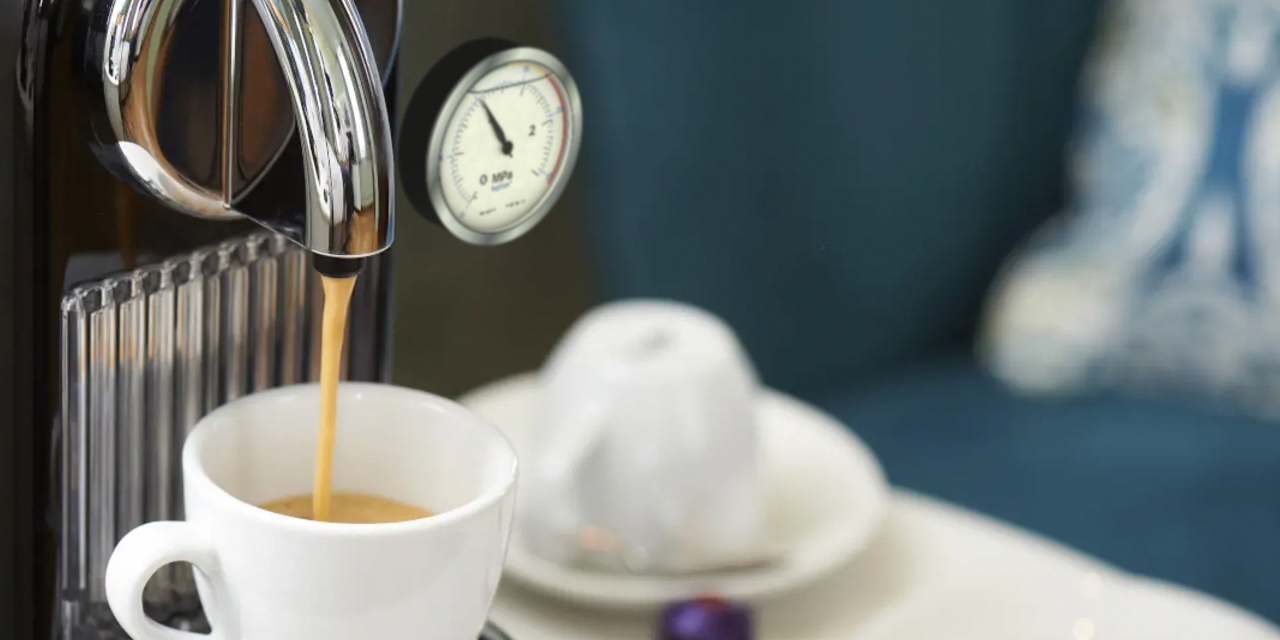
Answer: 1 MPa
